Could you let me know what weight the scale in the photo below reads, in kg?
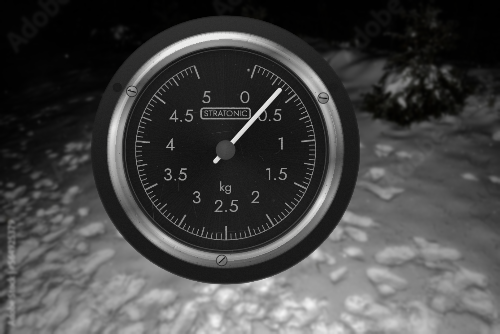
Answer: 0.35 kg
